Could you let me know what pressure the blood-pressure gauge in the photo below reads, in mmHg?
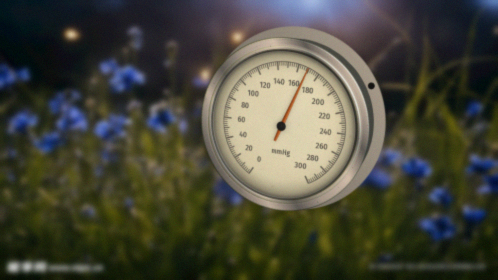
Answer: 170 mmHg
